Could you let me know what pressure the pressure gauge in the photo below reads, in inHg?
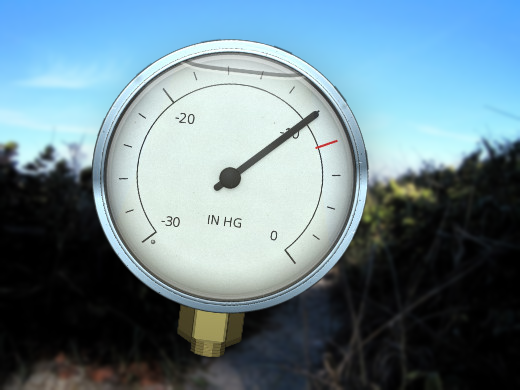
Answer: -10 inHg
